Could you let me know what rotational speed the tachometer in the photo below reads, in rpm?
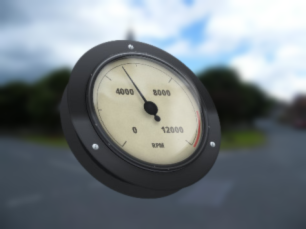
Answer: 5000 rpm
